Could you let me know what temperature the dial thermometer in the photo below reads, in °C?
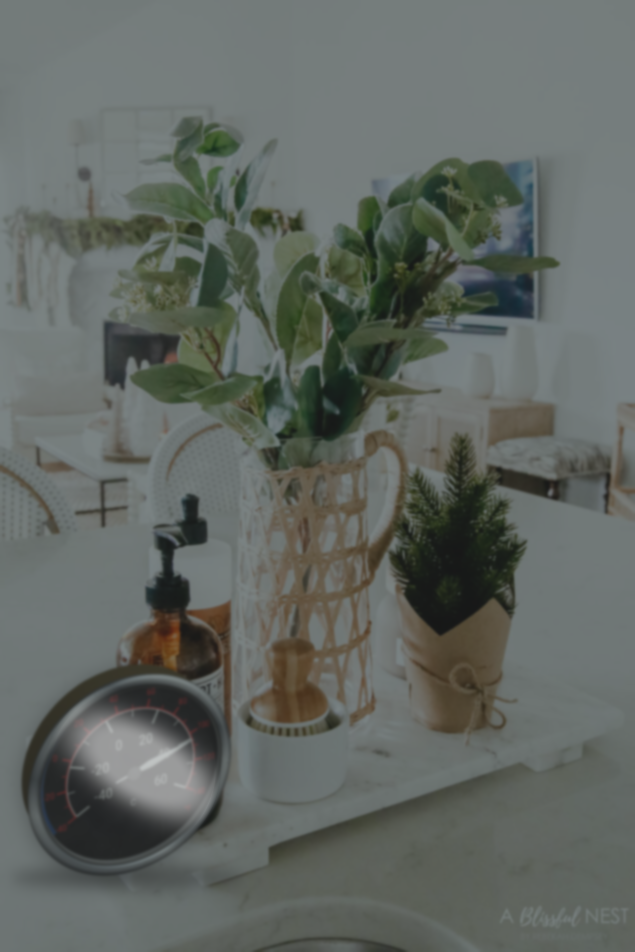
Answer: 40 °C
